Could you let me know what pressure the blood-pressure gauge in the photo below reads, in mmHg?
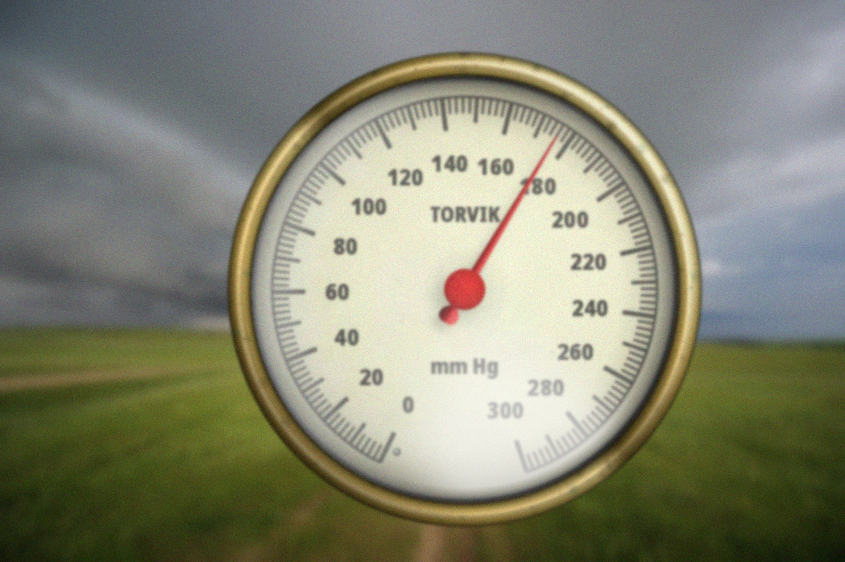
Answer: 176 mmHg
